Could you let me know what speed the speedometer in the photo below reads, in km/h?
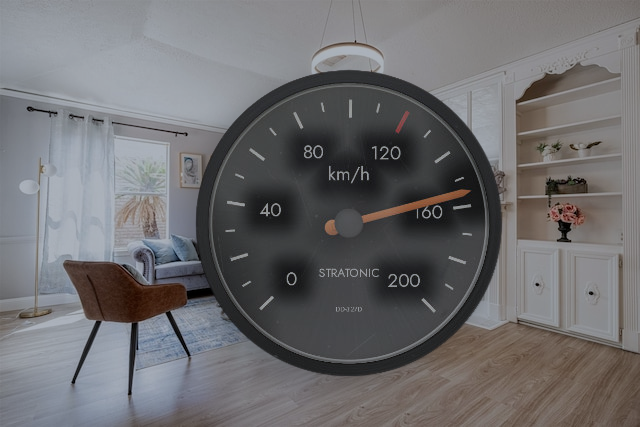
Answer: 155 km/h
